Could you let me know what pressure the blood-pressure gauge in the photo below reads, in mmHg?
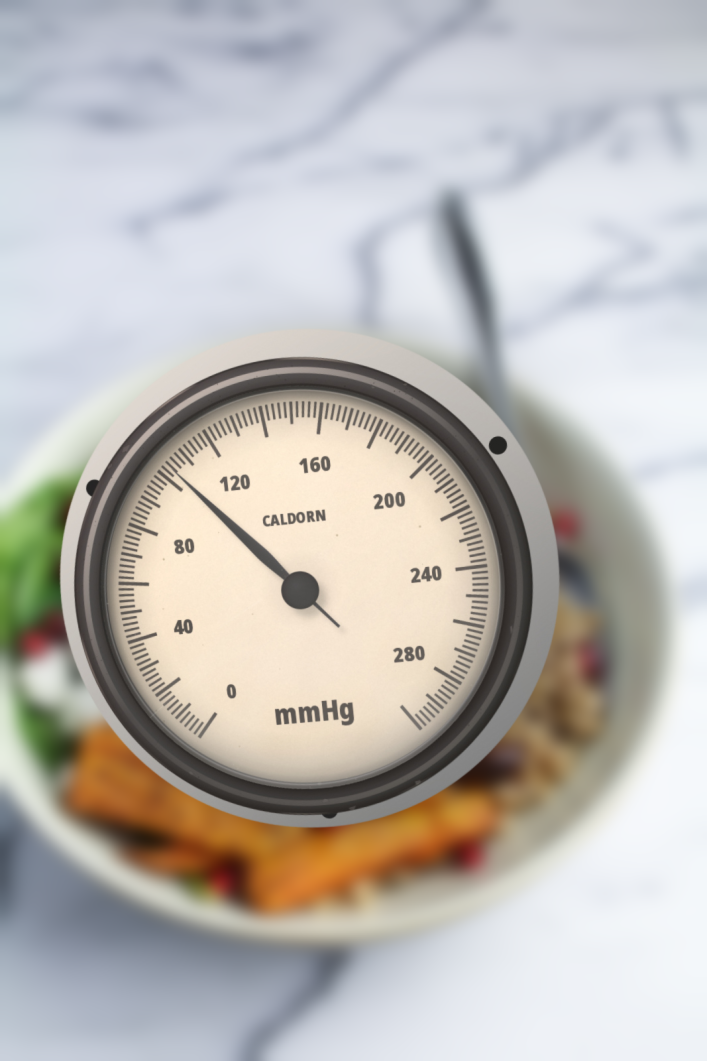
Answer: 104 mmHg
